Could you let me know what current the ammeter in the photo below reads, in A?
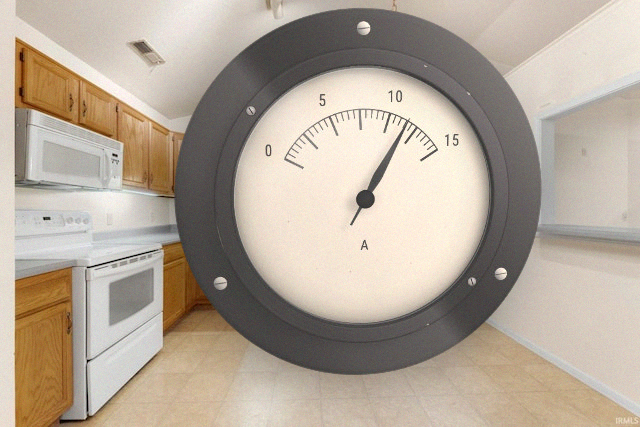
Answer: 11.5 A
